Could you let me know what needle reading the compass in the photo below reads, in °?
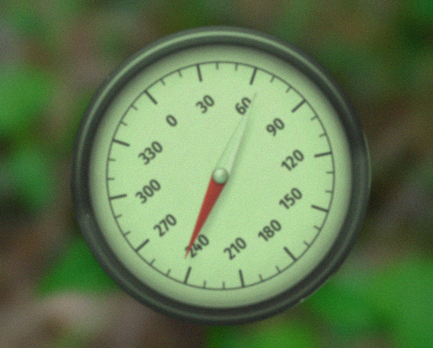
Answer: 245 °
